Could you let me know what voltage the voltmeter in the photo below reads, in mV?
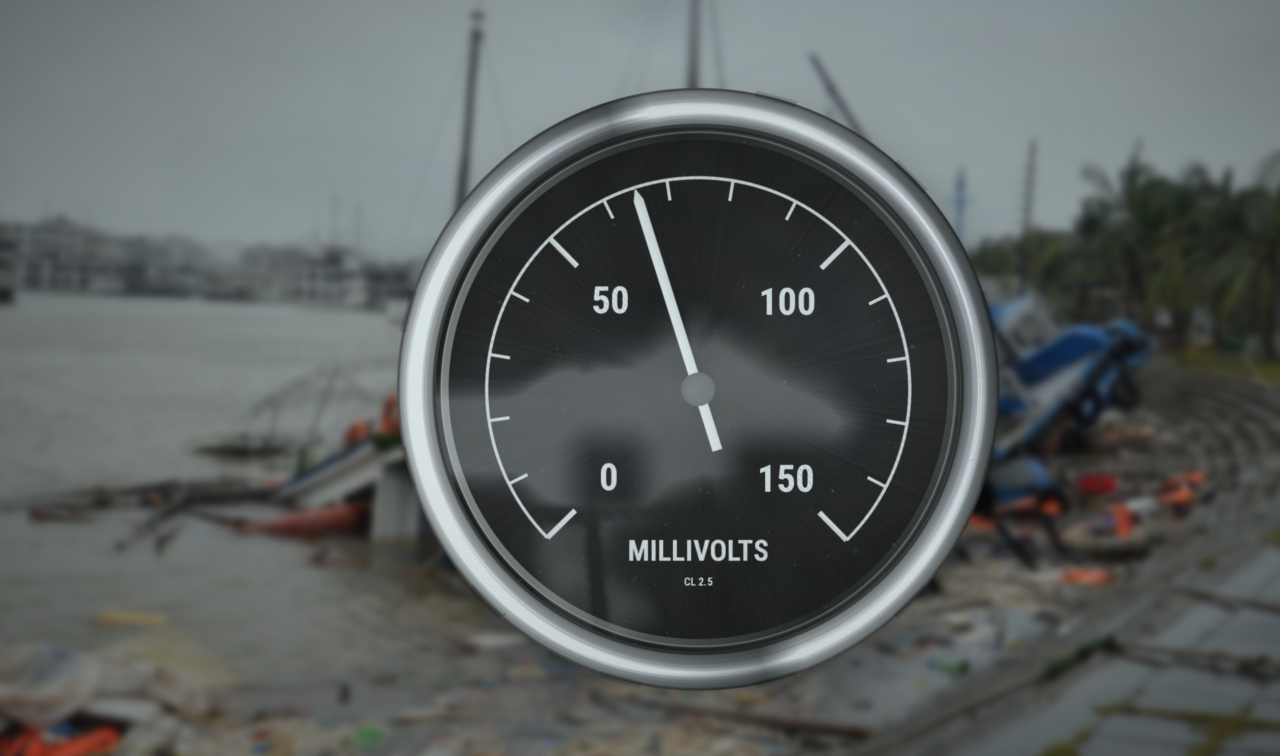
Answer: 65 mV
